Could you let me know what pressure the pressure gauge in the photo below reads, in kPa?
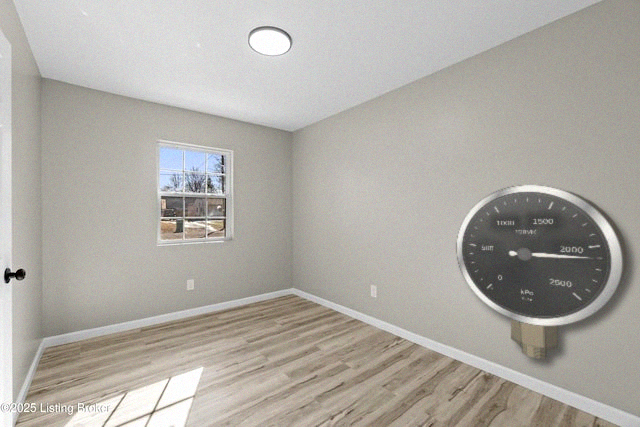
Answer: 2100 kPa
